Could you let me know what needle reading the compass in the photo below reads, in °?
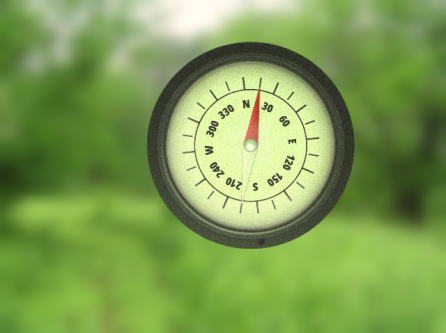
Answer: 15 °
